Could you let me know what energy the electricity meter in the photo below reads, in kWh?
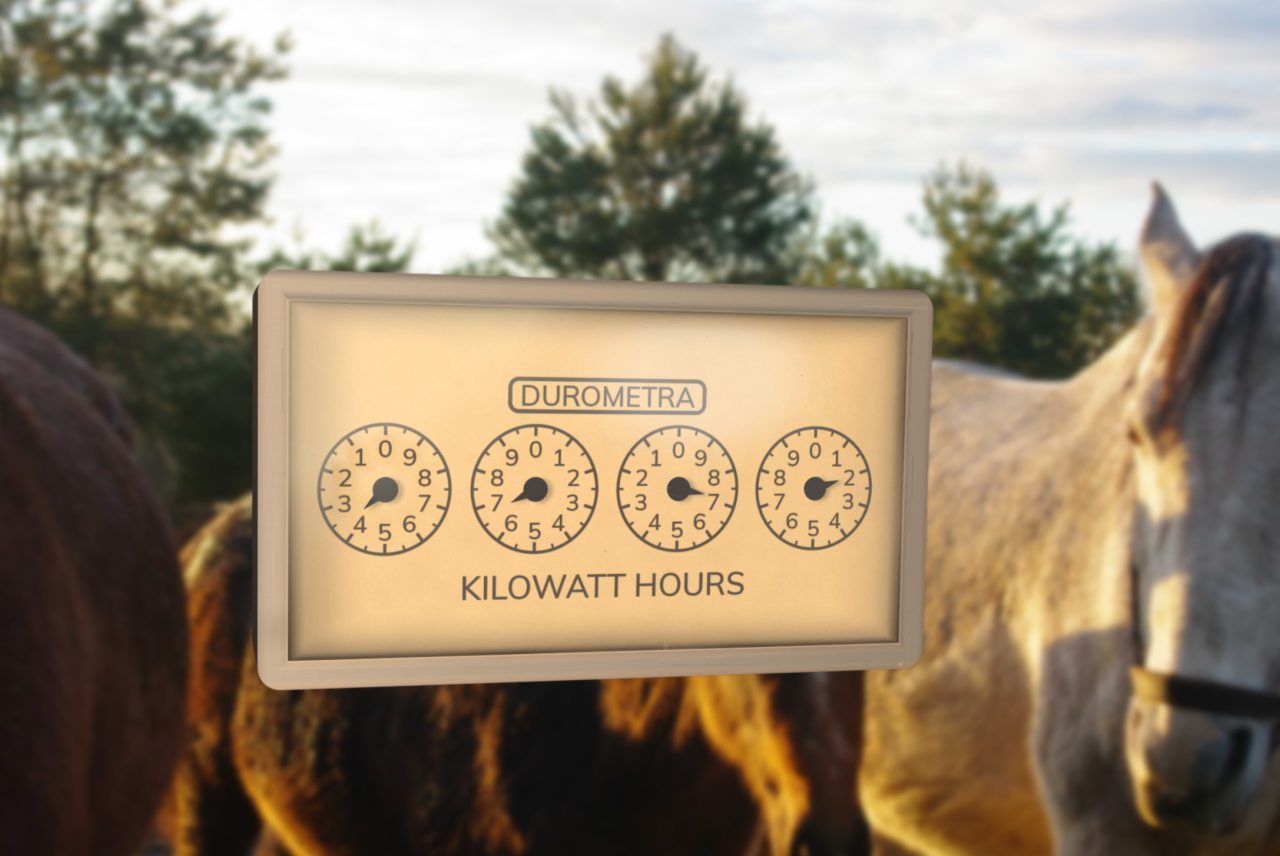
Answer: 3672 kWh
